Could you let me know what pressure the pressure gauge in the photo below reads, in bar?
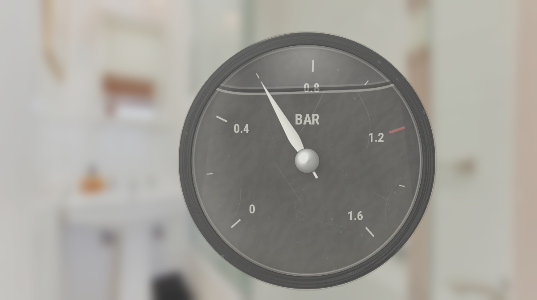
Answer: 0.6 bar
